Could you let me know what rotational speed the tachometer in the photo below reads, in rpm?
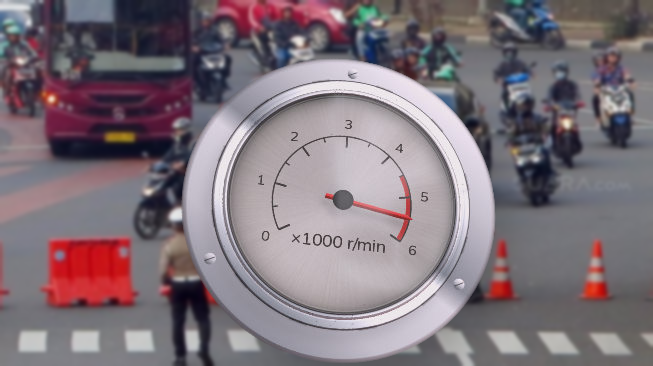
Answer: 5500 rpm
